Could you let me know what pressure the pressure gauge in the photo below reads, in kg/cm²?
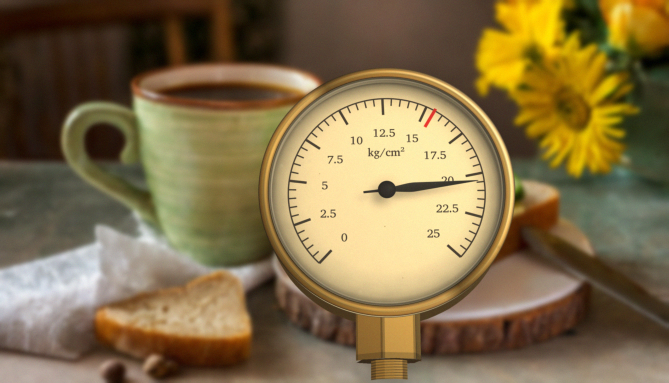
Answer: 20.5 kg/cm²
